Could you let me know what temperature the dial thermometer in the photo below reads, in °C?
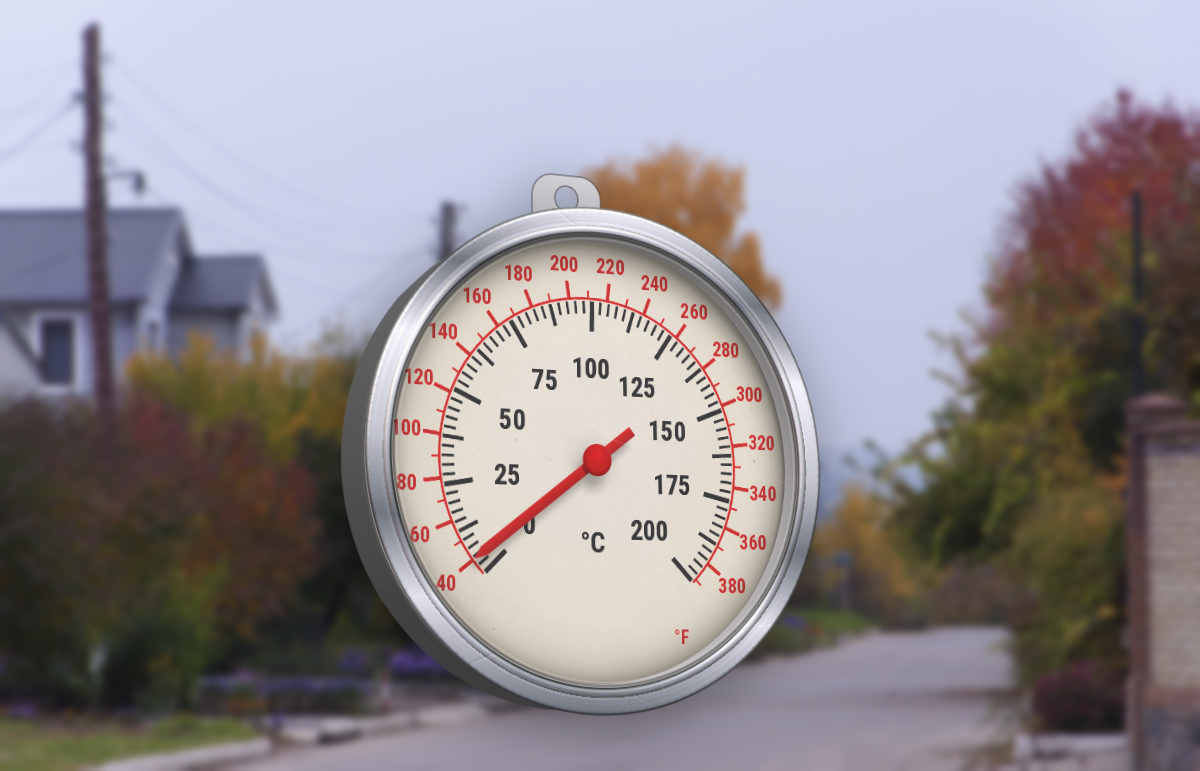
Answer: 5 °C
